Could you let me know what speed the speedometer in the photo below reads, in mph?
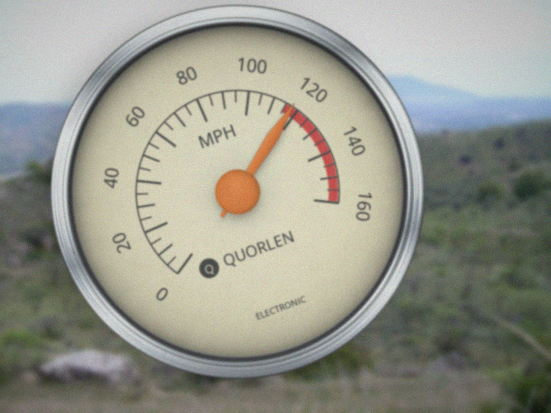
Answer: 117.5 mph
